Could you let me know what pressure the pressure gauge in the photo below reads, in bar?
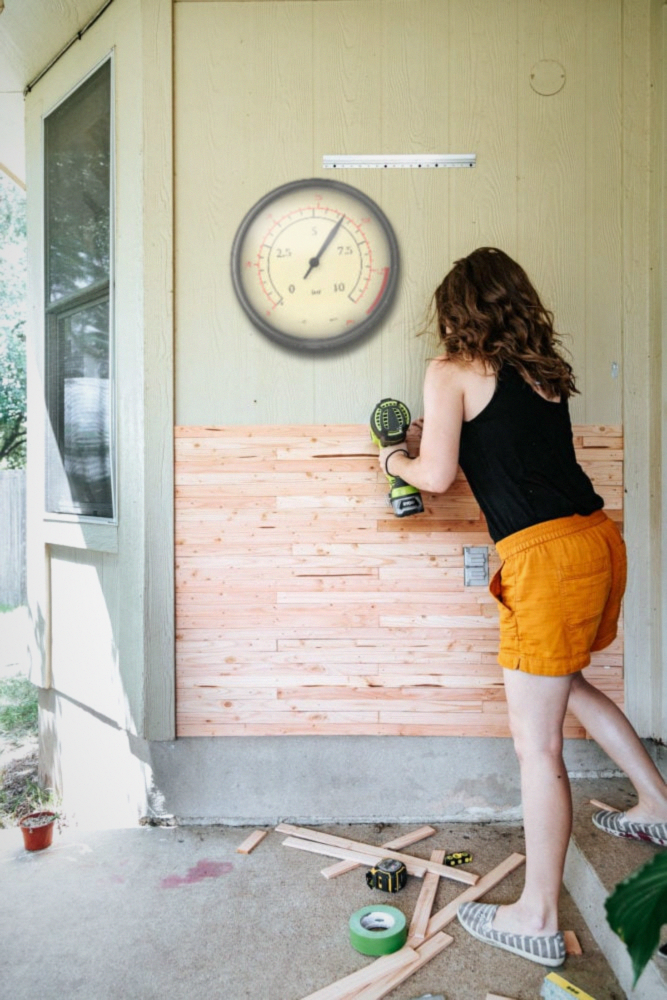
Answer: 6.25 bar
